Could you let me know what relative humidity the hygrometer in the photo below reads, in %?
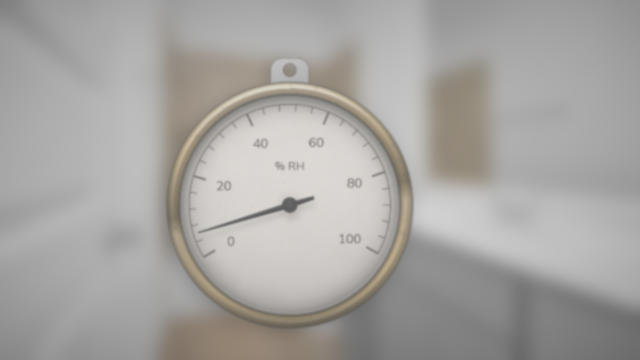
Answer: 6 %
